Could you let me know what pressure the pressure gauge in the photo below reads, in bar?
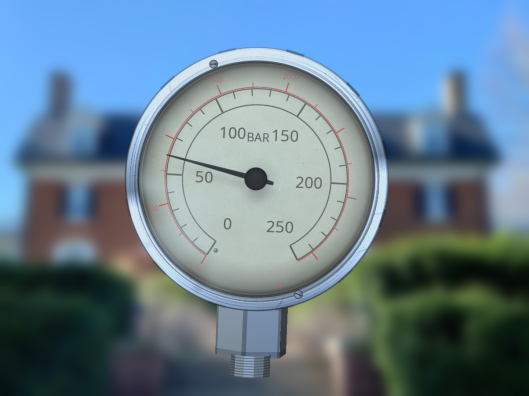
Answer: 60 bar
